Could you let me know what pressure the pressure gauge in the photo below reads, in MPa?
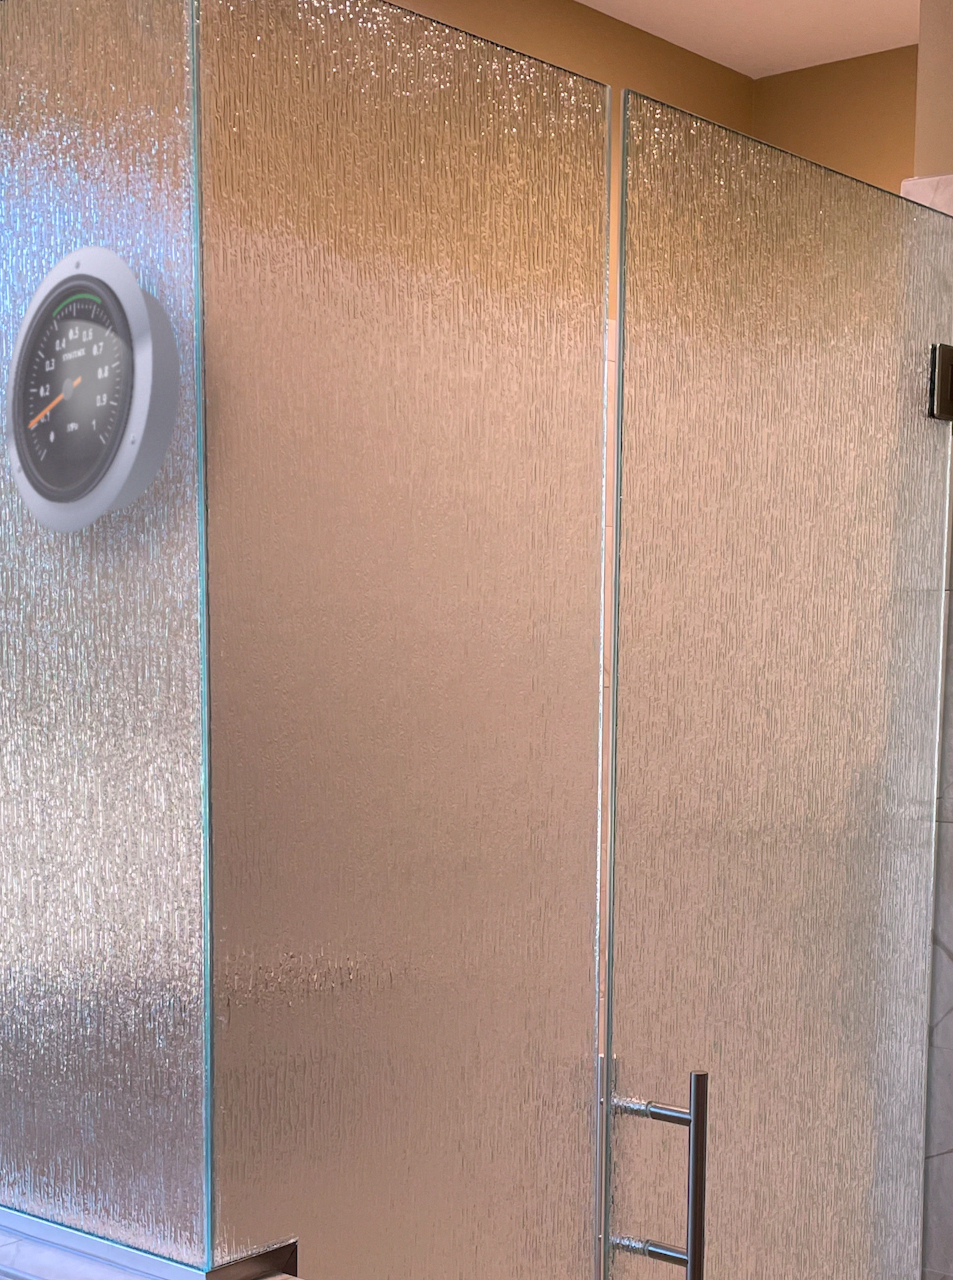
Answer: 0.1 MPa
